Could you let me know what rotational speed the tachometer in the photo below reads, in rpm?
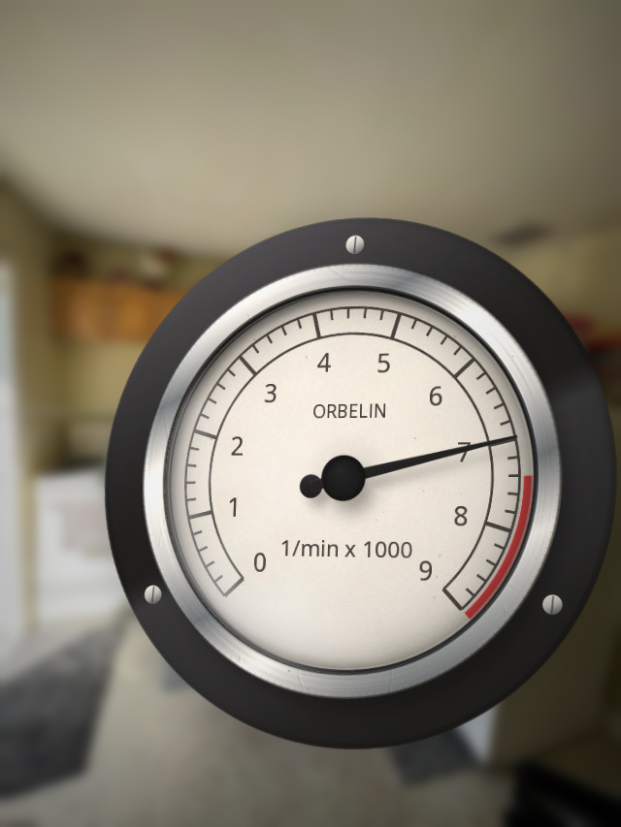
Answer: 7000 rpm
